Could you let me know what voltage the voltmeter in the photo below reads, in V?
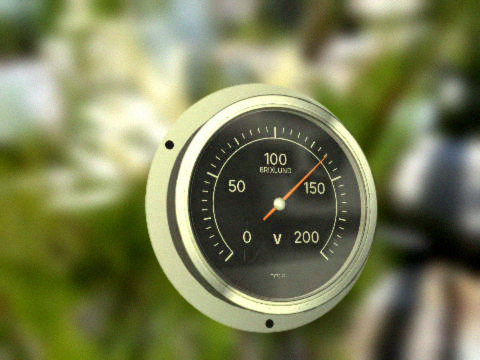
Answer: 135 V
